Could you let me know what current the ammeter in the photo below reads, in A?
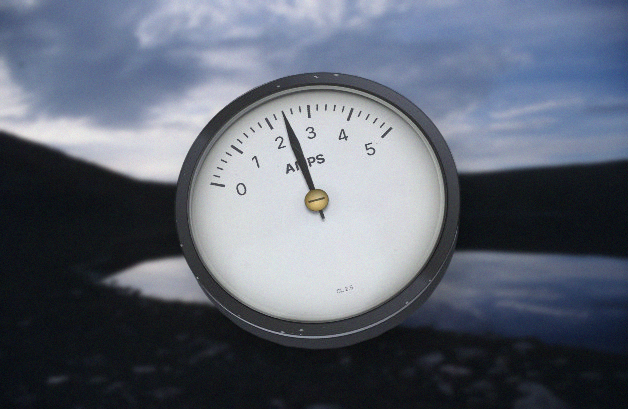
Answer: 2.4 A
